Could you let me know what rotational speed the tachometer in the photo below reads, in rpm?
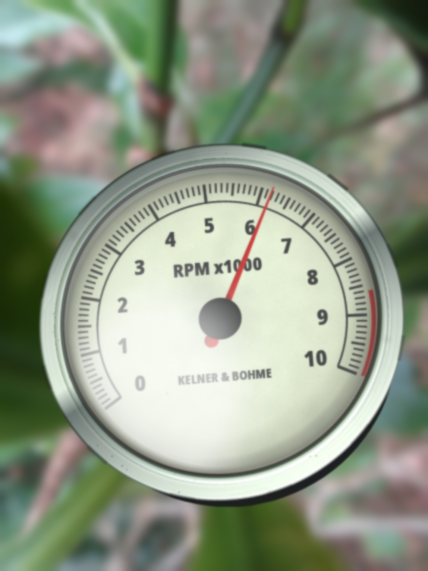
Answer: 6200 rpm
